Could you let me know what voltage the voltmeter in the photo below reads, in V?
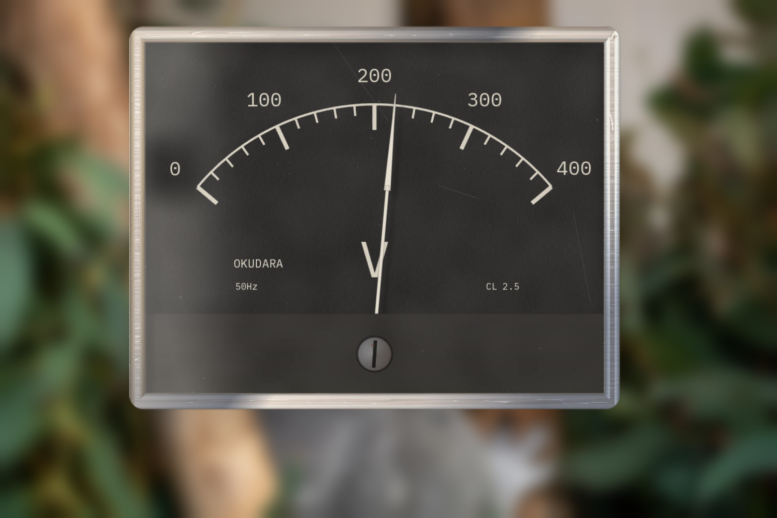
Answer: 220 V
